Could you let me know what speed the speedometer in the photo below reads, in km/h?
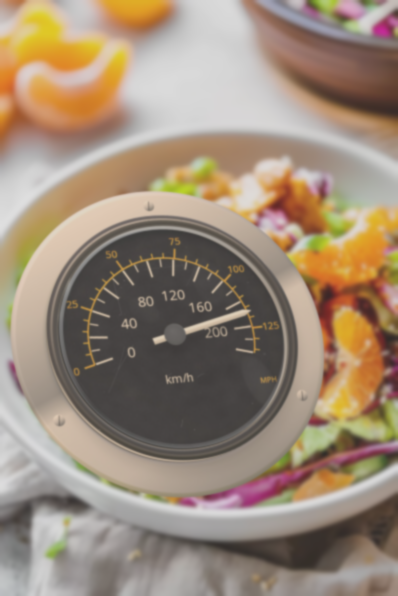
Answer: 190 km/h
